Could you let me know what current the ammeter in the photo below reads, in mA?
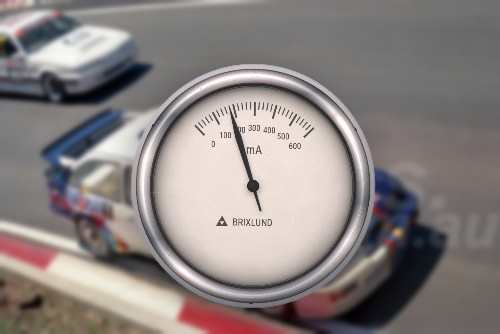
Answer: 180 mA
